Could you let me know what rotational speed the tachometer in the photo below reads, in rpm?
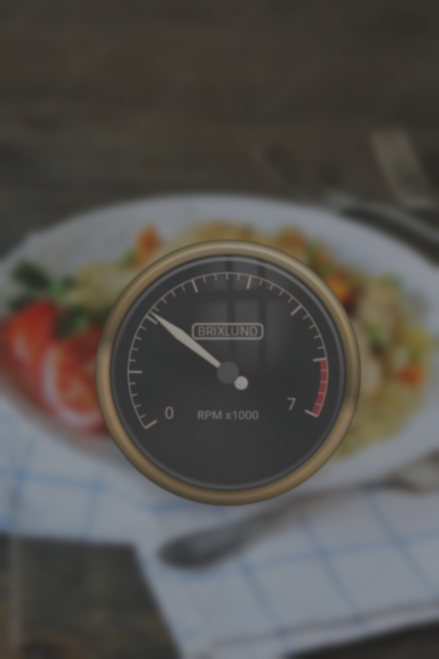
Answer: 2100 rpm
